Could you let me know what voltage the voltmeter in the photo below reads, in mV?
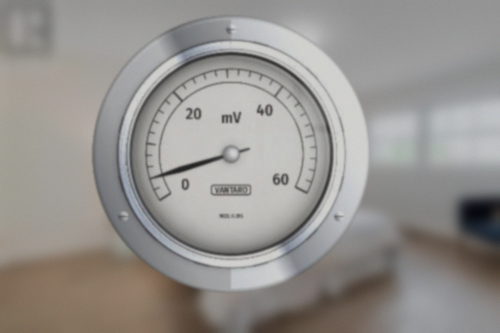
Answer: 4 mV
